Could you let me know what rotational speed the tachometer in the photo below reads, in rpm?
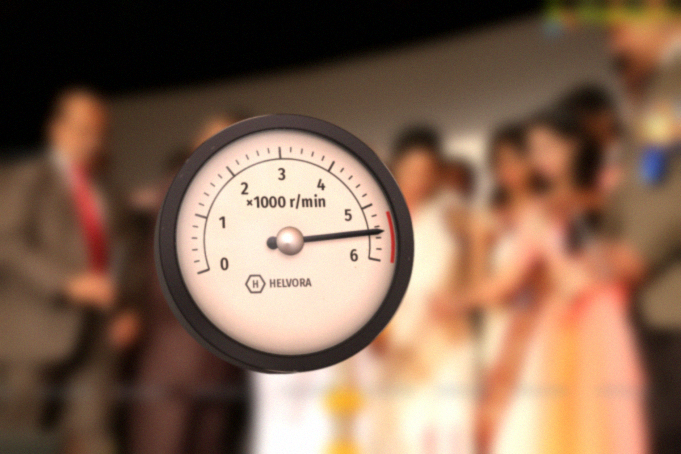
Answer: 5500 rpm
